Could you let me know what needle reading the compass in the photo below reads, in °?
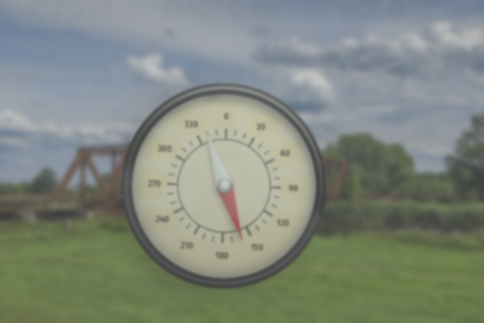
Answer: 160 °
